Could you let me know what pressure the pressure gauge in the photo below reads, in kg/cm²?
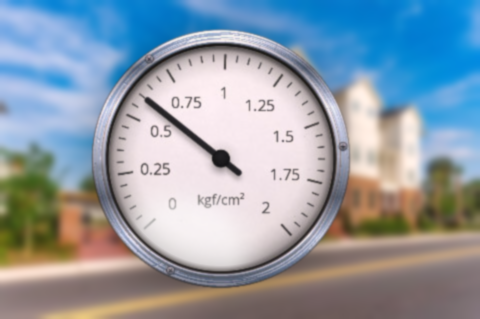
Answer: 0.6 kg/cm²
